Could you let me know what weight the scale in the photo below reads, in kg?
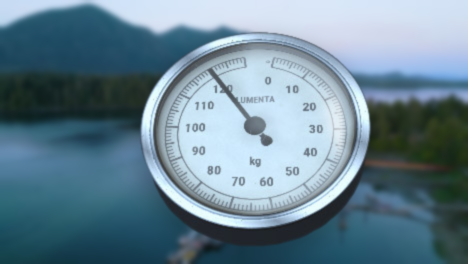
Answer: 120 kg
